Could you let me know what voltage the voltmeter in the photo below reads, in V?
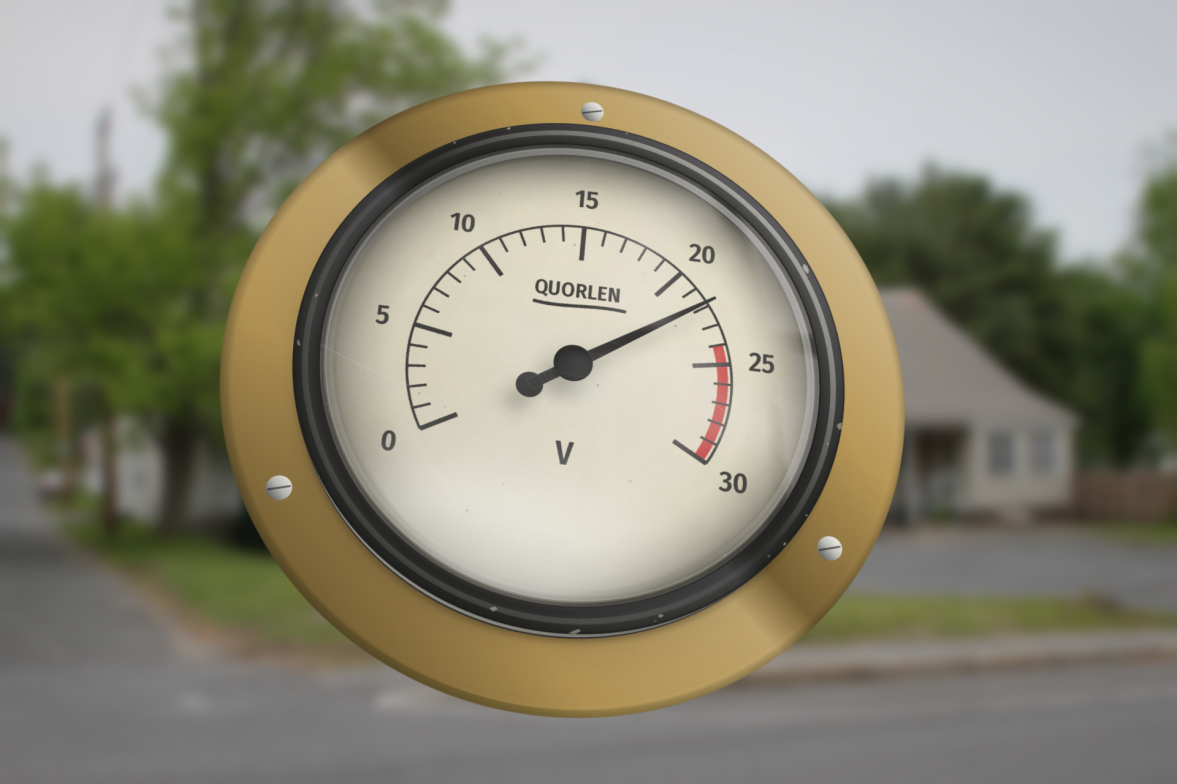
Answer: 22 V
